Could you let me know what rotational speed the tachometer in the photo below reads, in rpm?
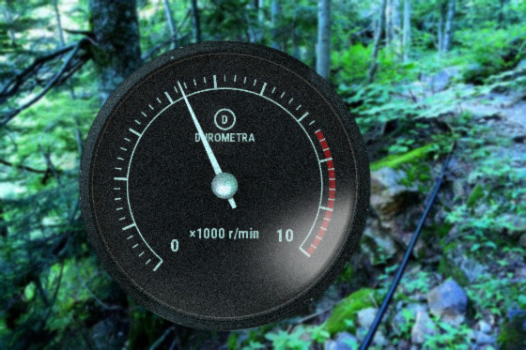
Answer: 4300 rpm
